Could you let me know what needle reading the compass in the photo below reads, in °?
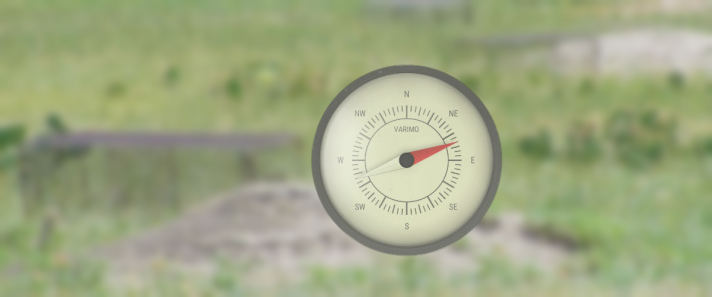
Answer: 70 °
